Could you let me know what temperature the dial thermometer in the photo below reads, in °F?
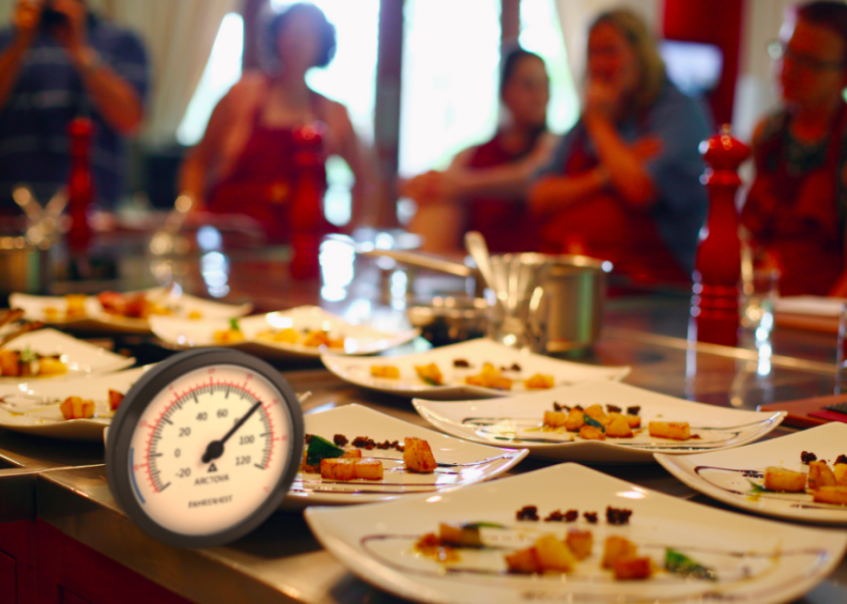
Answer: 80 °F
